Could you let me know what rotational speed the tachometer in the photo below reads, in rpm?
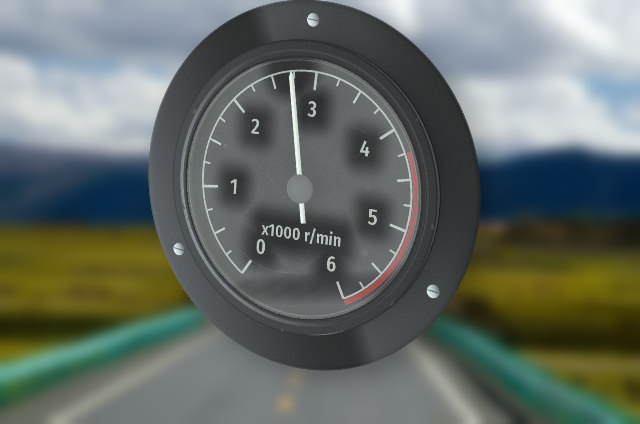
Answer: 2750 rpm
